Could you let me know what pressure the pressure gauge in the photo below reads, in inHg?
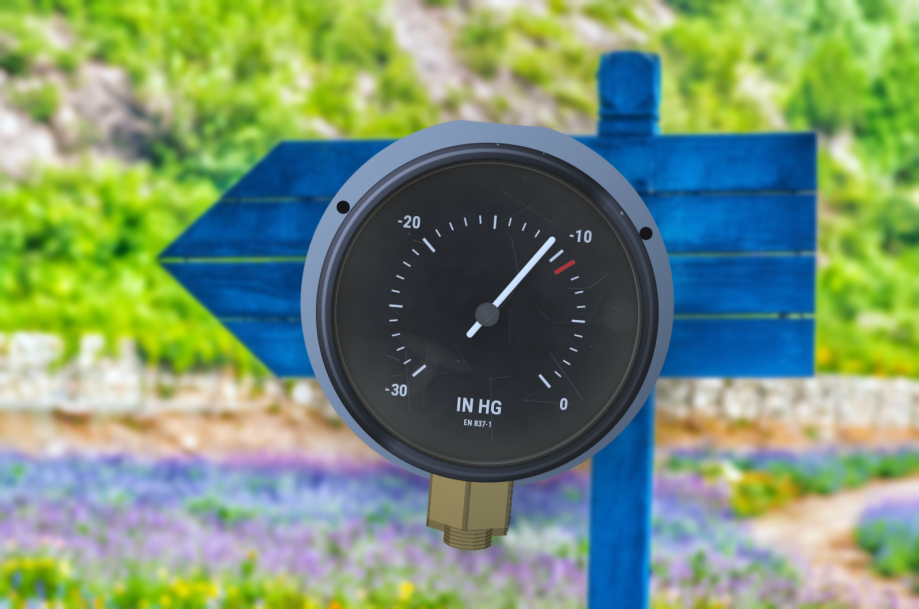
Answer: -11 inHg
